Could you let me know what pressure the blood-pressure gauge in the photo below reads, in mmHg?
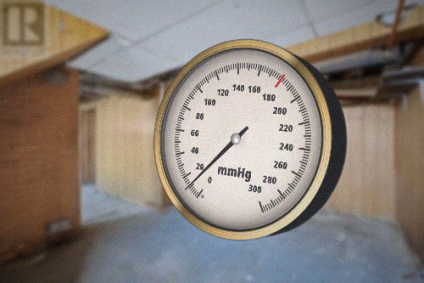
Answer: 10 mmHg
